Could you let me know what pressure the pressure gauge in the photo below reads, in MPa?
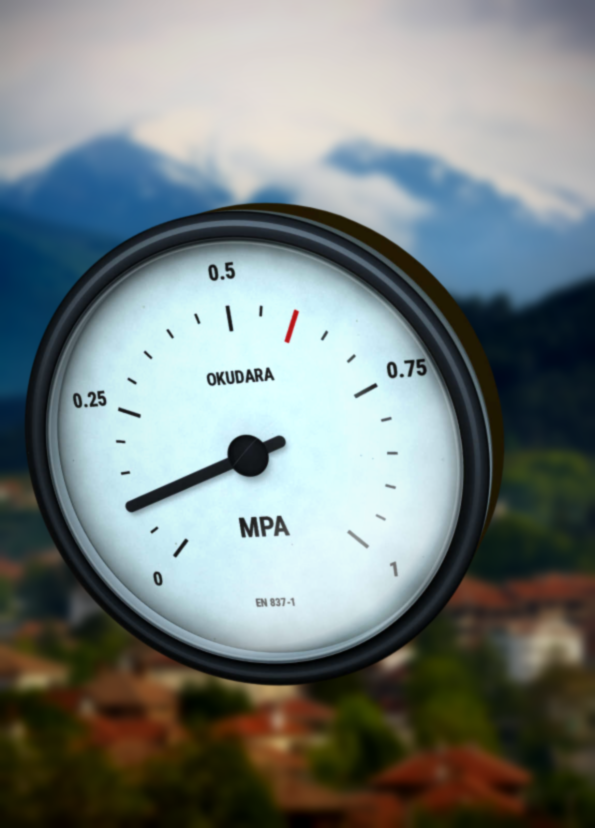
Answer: 0.1 MPa
